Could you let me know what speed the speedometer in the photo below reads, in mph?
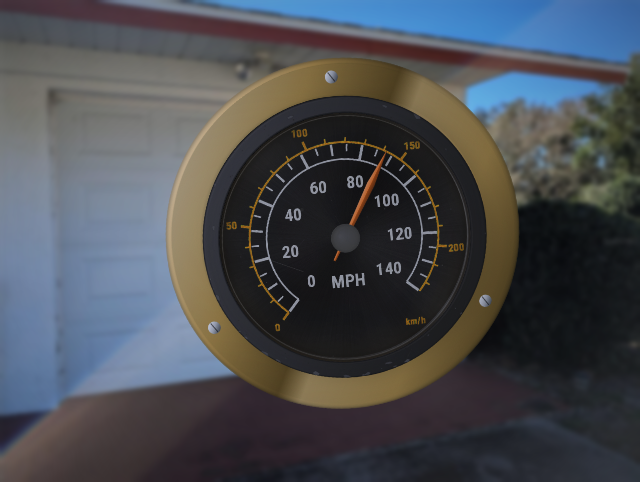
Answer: 87.5 mph
